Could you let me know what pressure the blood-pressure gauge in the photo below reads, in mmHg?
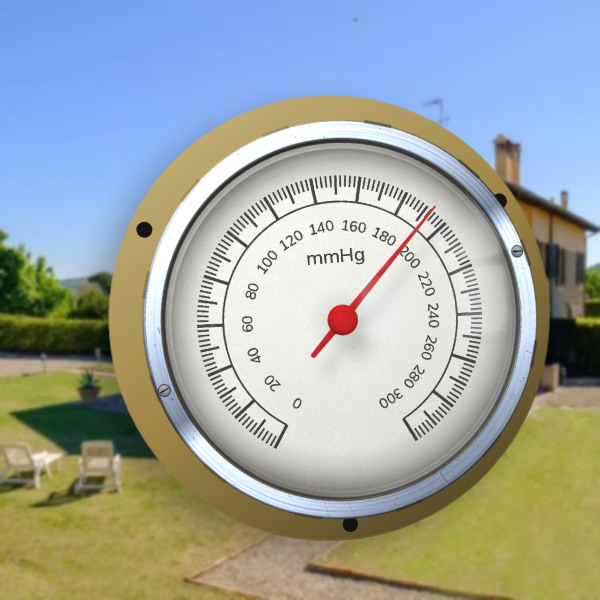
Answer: 192 mmHg
